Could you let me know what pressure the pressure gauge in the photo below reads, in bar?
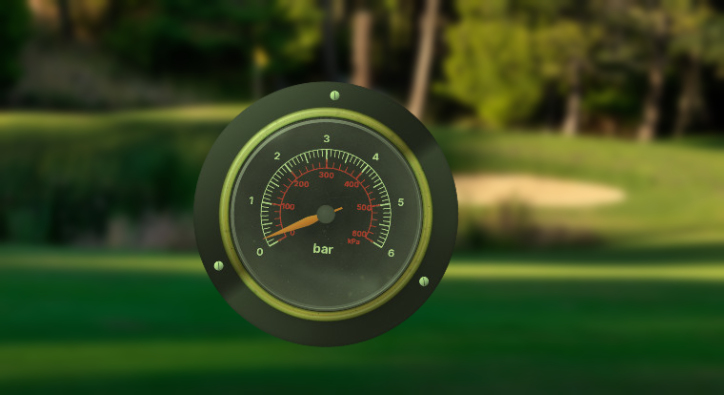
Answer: 0.2 bar
